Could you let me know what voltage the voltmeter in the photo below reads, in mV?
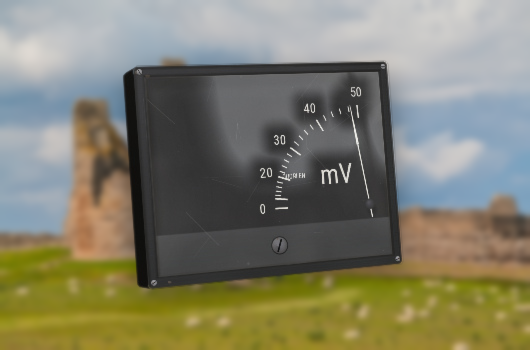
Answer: 48 mV
